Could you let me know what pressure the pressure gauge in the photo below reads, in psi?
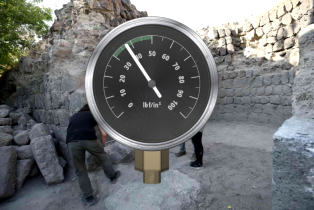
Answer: 37.5 psi
